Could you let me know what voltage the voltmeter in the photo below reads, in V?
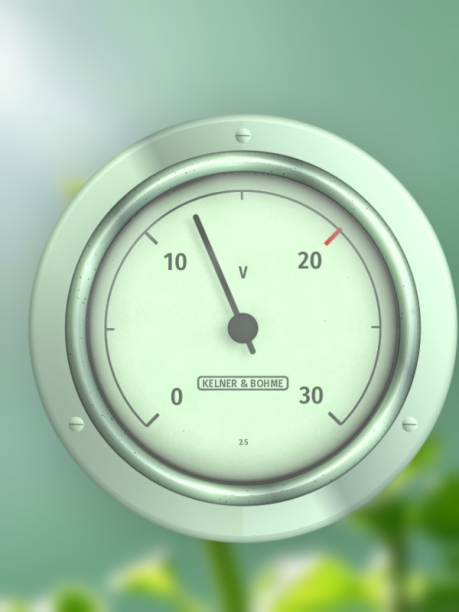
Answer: 12.5 V
